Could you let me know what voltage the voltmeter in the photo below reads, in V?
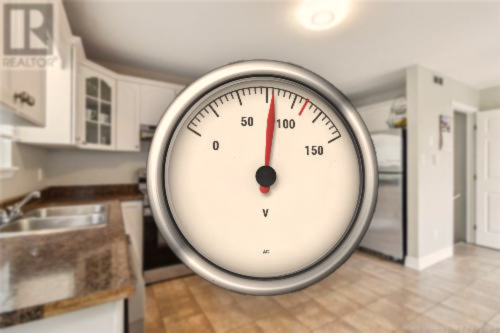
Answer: 80 V
